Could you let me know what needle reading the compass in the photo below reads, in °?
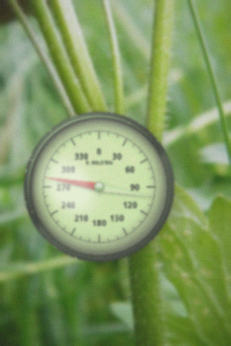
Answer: 280 °
